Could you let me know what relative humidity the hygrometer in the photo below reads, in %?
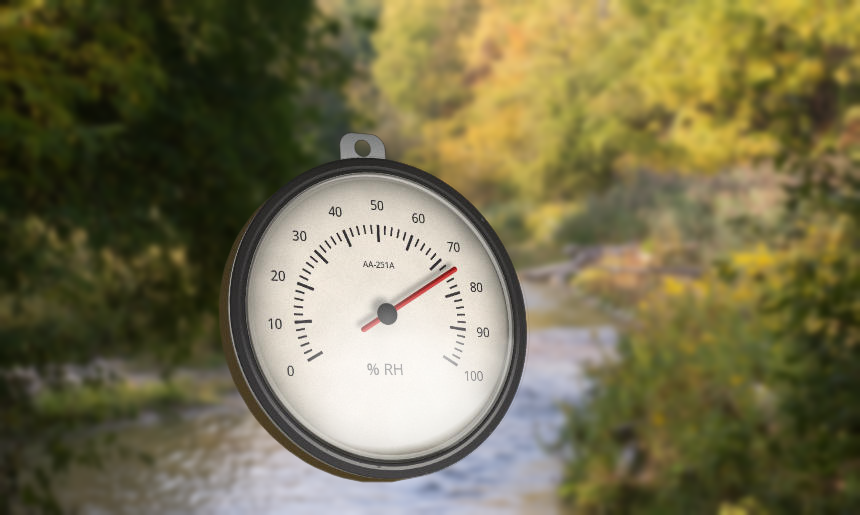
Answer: 74 %
